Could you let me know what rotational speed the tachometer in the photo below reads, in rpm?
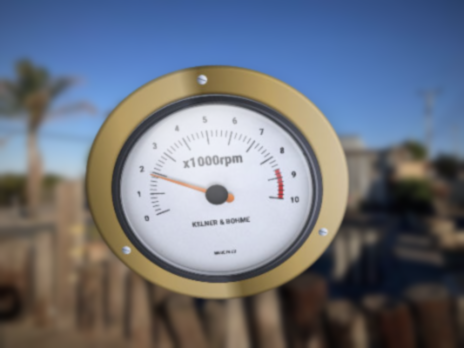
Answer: 2000 rpm
